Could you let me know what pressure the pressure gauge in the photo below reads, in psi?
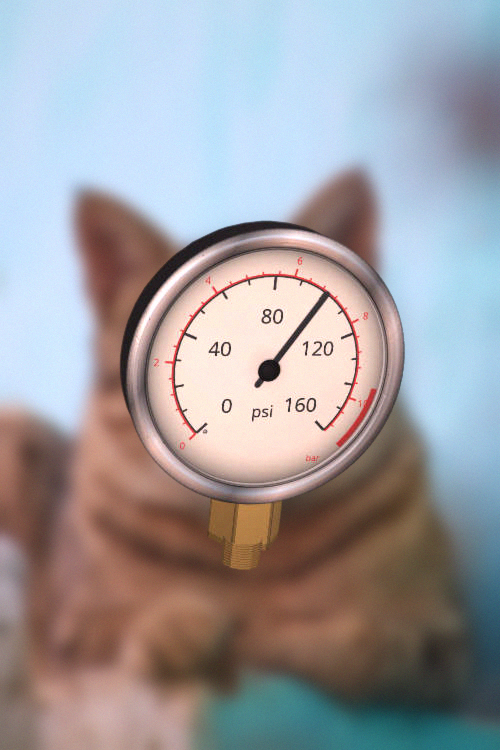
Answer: 100 psi
